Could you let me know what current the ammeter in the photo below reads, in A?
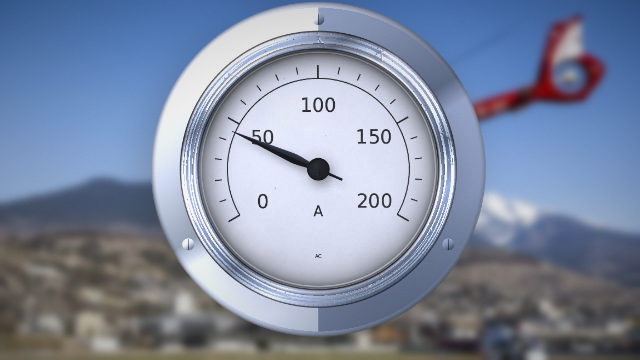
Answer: 45 A
